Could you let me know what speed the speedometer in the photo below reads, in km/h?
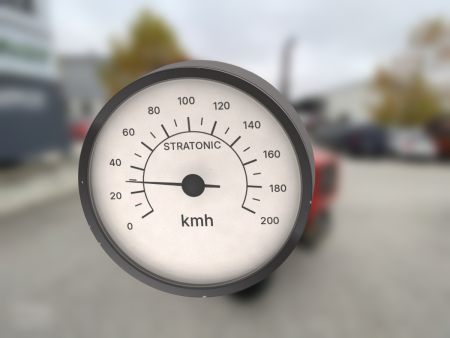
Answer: 30 km/h
